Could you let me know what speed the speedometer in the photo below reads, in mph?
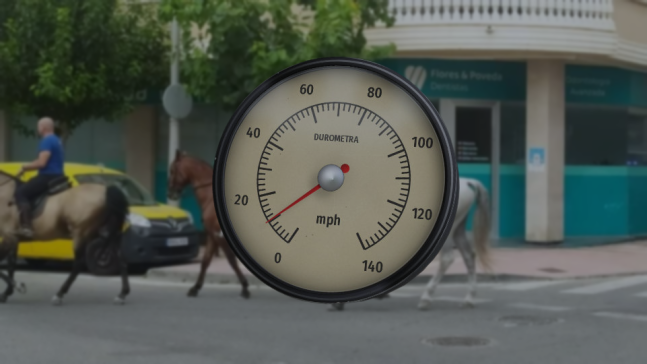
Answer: 10 mph
